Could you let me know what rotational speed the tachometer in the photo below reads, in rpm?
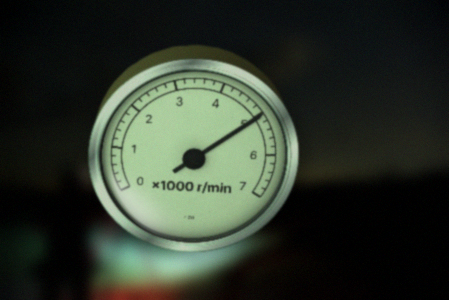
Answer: 5000 rpm
